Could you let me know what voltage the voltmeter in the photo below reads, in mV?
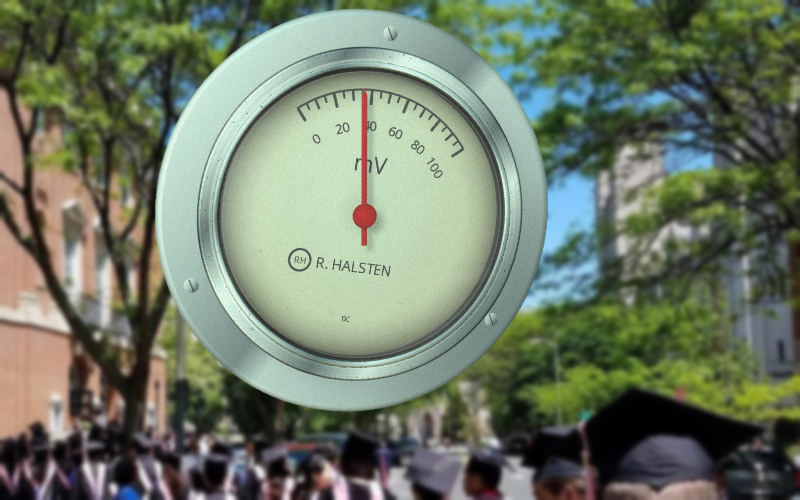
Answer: 35 mV
